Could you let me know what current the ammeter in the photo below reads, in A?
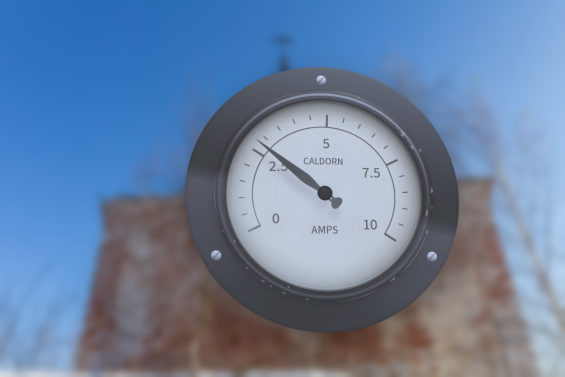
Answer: 2.75 A
